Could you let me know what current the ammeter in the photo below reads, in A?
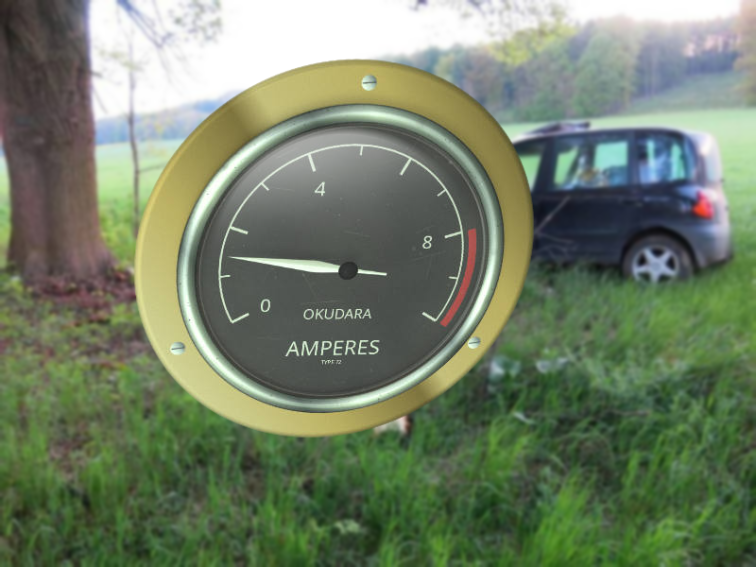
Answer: 1.5 A
